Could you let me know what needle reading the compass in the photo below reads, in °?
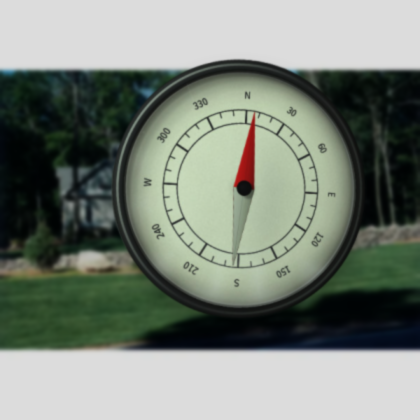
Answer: 5 °
